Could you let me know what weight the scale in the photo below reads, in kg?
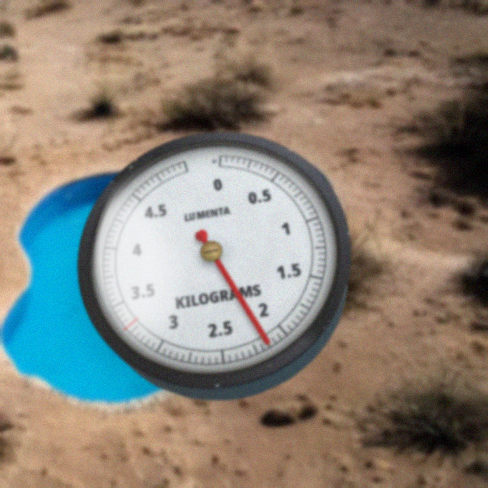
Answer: 2.15 kg
